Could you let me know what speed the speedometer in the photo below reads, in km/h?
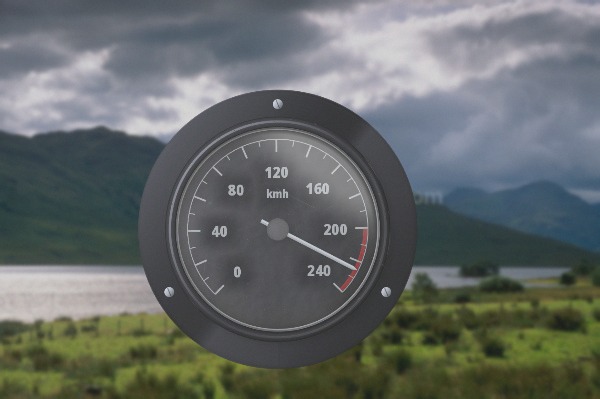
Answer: 225 km/h
